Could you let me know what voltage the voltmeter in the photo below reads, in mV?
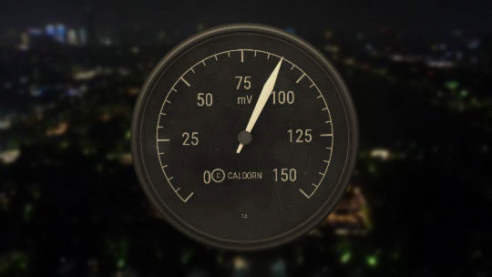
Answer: 90 mV
